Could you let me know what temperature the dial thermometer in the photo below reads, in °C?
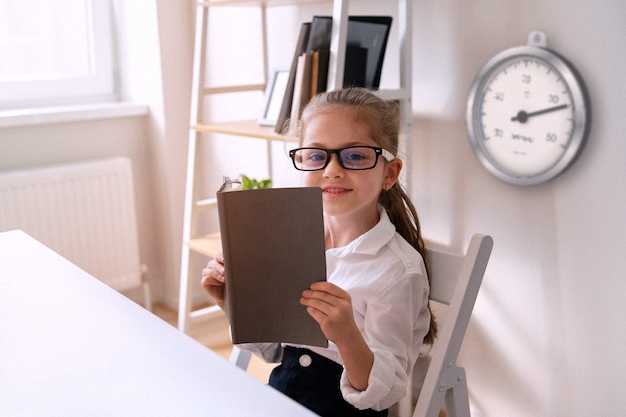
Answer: 35 °C
